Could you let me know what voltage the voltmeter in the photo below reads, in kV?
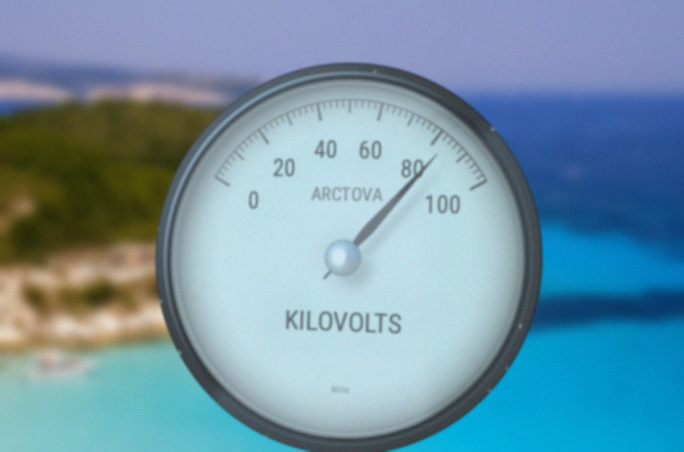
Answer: 84 kV
